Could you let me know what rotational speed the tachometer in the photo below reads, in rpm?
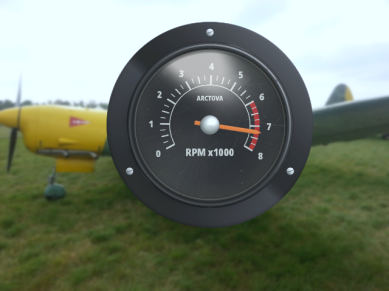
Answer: 7250 rpm
